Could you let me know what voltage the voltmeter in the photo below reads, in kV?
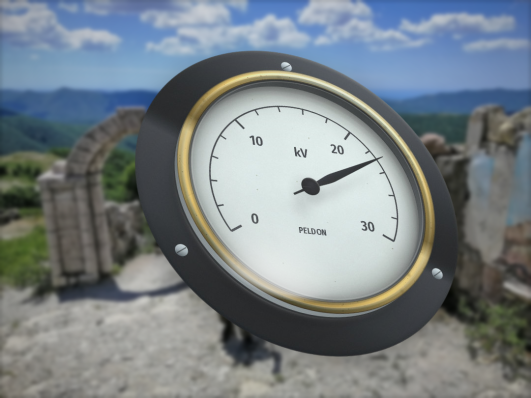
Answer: 23 kV
